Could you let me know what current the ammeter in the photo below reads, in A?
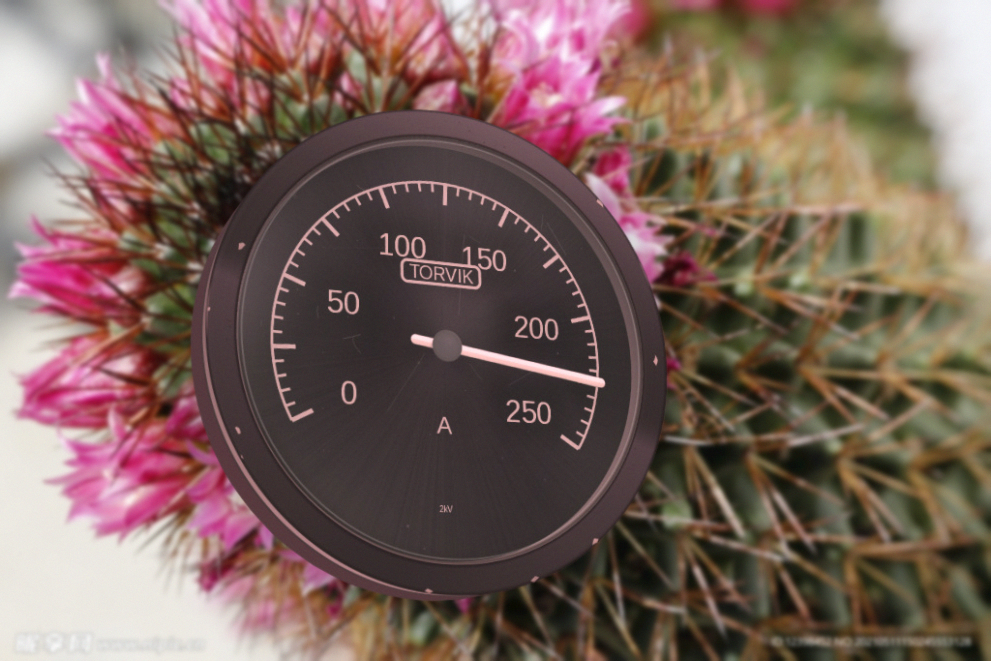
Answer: 225 A
